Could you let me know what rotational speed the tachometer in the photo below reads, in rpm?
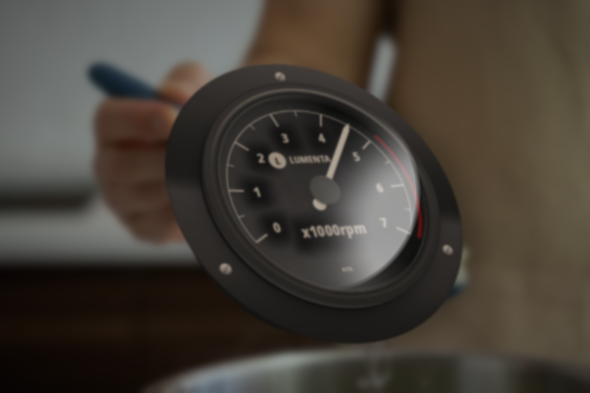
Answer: 4500 rpm
